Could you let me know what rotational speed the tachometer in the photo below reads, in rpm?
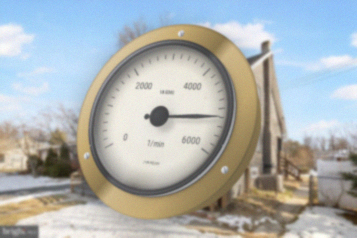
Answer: 5200 rpm
